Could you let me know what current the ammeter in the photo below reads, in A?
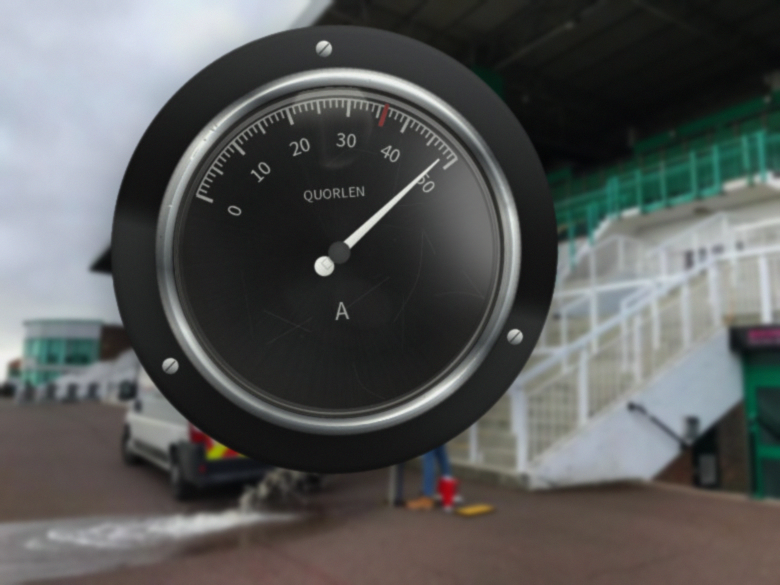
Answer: 48 A
